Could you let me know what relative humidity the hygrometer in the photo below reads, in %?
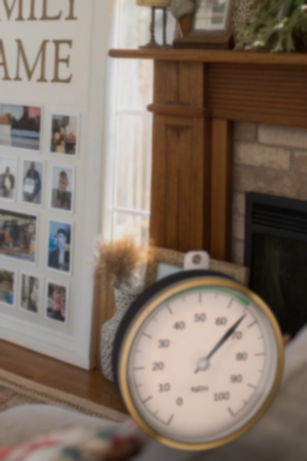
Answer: 65 %
